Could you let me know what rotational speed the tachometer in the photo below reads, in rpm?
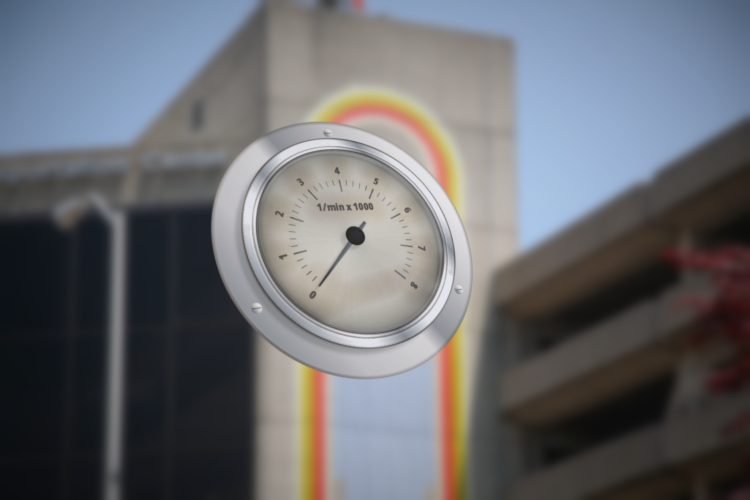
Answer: 0 rpm
